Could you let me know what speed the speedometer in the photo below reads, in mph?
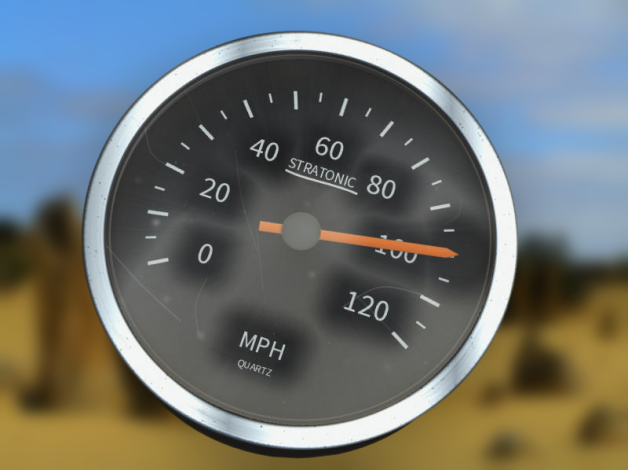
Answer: 100 mph
